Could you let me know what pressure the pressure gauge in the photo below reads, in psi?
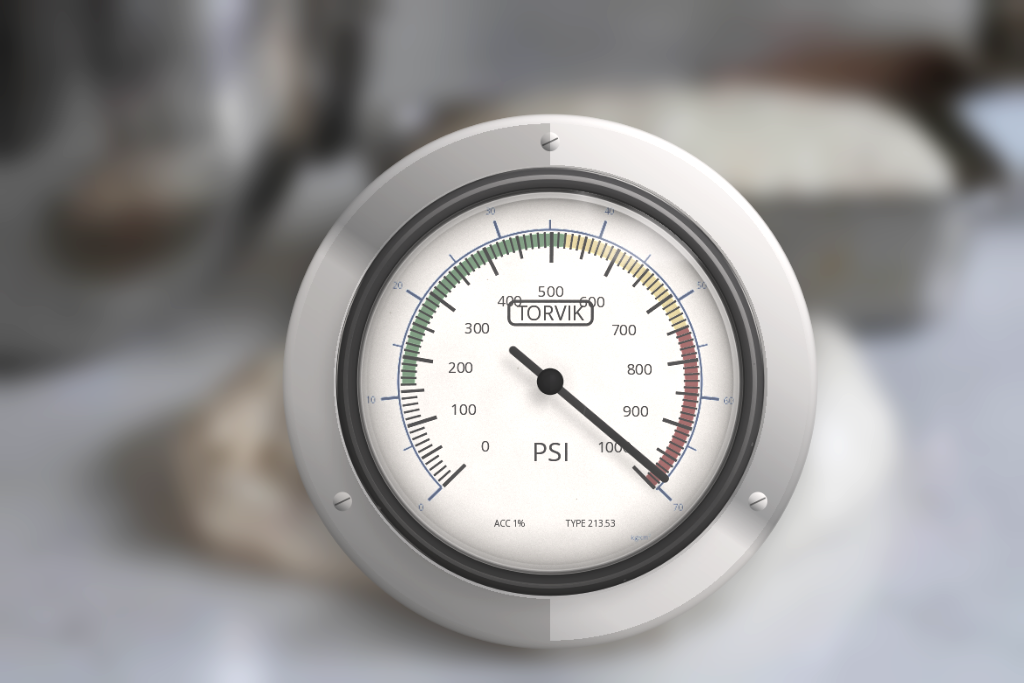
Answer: 980 psi
